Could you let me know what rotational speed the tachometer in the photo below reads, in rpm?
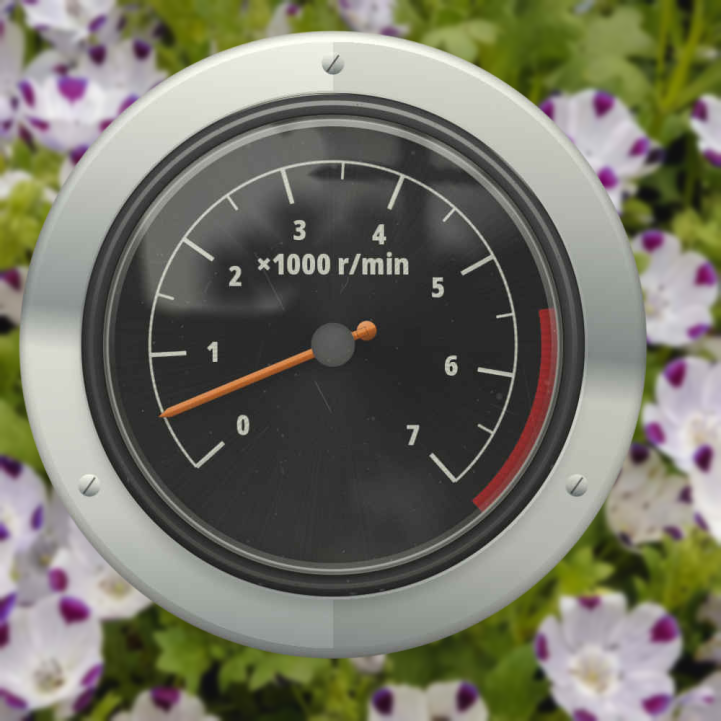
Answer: 500 rpm
